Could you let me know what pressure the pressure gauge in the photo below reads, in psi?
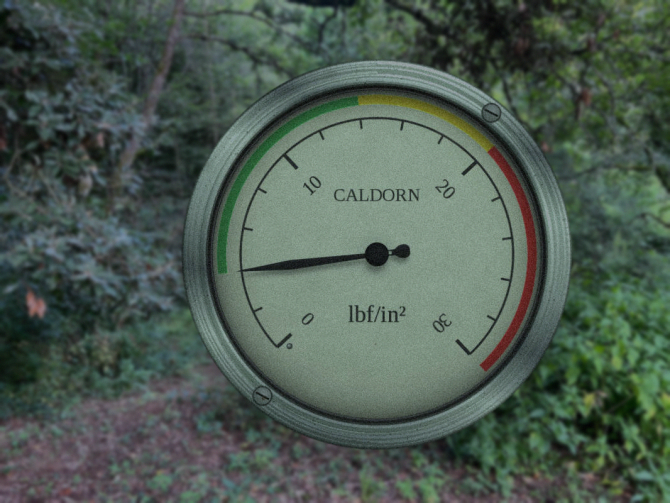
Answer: 4 psi
